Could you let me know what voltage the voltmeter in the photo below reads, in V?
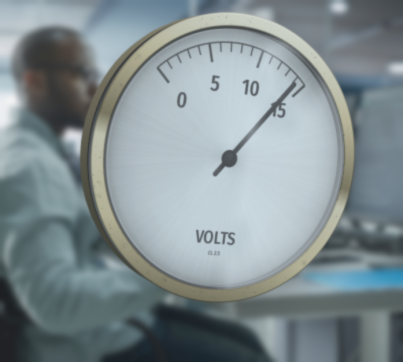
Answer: 14 V
